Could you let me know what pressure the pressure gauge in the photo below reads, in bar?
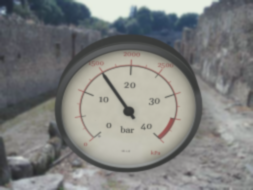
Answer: 15 bar
